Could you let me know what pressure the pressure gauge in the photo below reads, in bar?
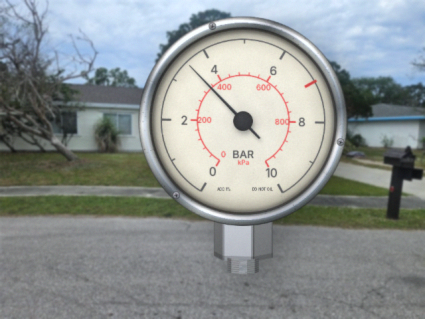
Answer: 3.5 bar
